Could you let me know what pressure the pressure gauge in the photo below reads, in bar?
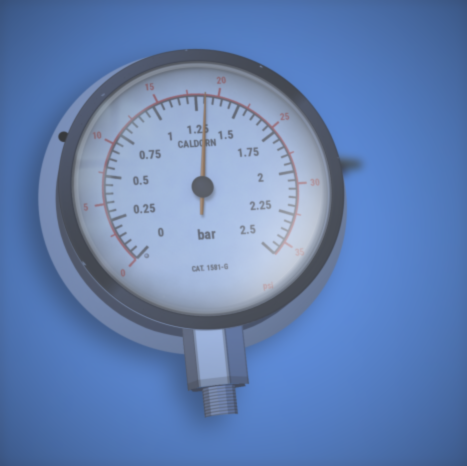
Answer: 1.3 bar
